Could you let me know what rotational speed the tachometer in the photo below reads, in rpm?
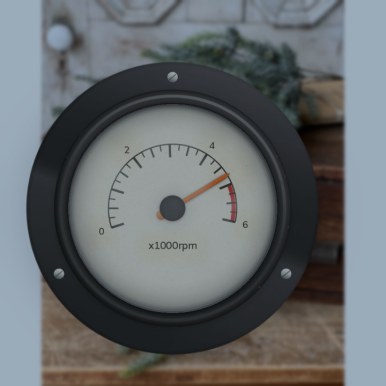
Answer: 4750 rpm
